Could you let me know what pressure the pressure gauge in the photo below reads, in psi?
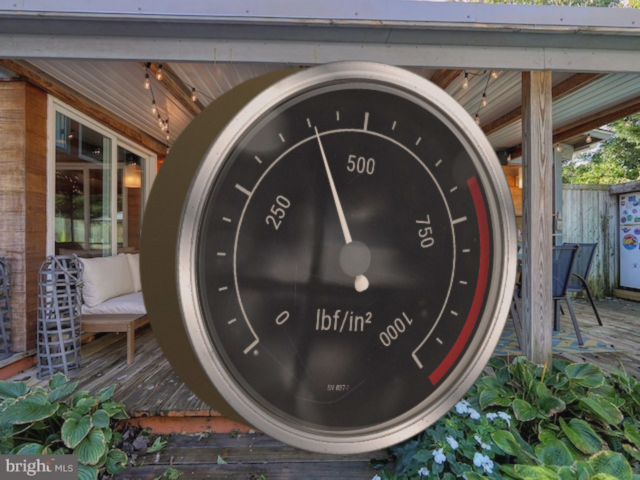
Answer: 400 psi
